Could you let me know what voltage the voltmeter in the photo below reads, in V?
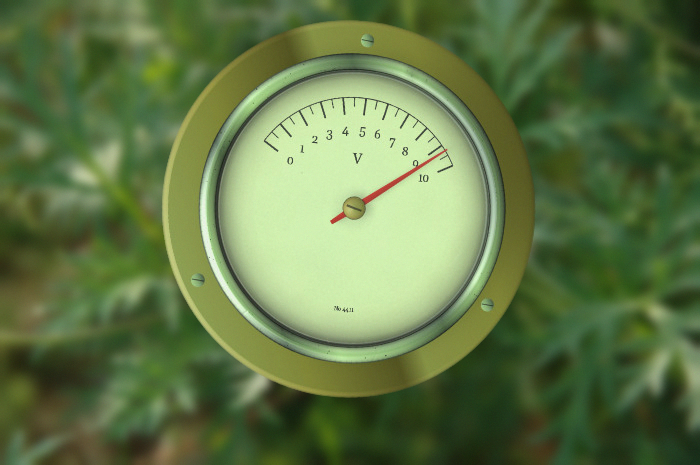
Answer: 9.25 V
